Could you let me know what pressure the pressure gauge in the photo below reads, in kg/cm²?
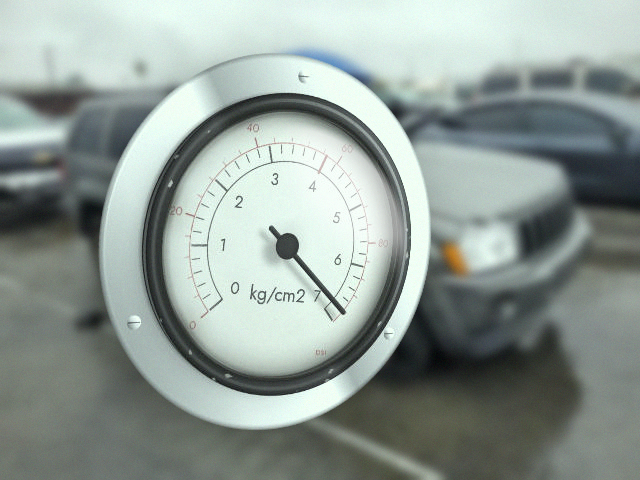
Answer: 6.8 kg/cm²
